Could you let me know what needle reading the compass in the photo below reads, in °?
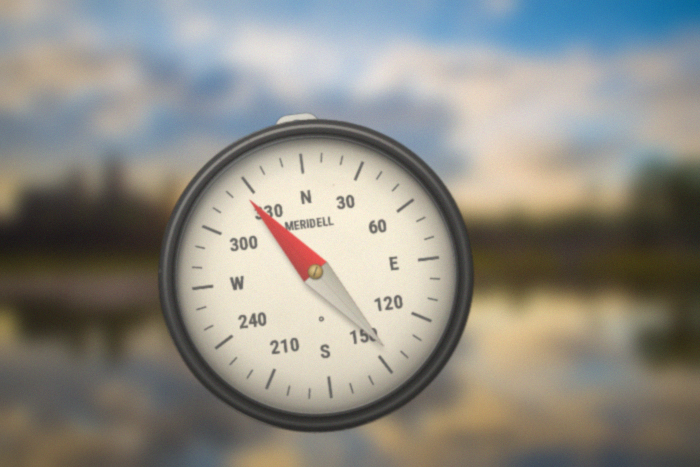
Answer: 325 °
